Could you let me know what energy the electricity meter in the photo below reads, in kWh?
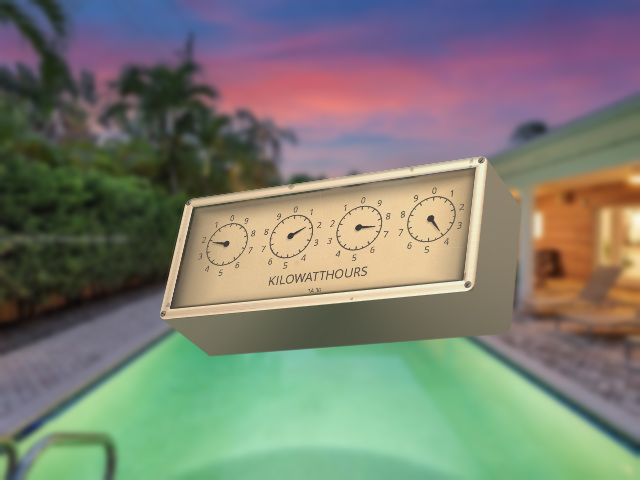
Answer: 2174 kWh
